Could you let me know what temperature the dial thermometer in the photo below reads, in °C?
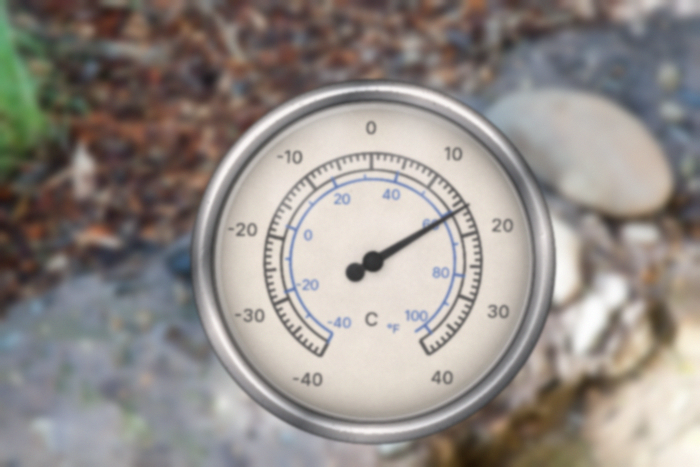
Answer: 16 °C
